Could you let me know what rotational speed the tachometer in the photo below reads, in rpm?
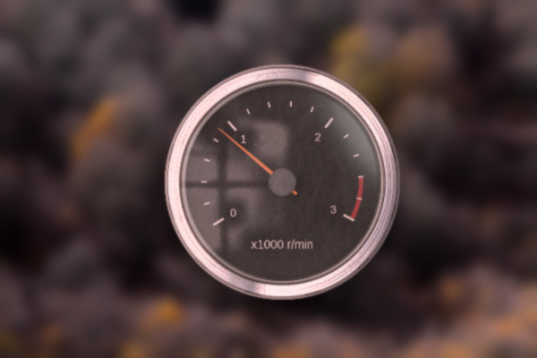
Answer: 900 rpm
